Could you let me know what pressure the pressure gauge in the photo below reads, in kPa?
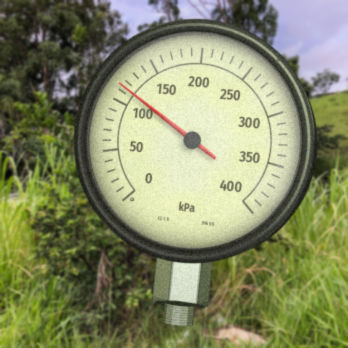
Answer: 115 kPa
